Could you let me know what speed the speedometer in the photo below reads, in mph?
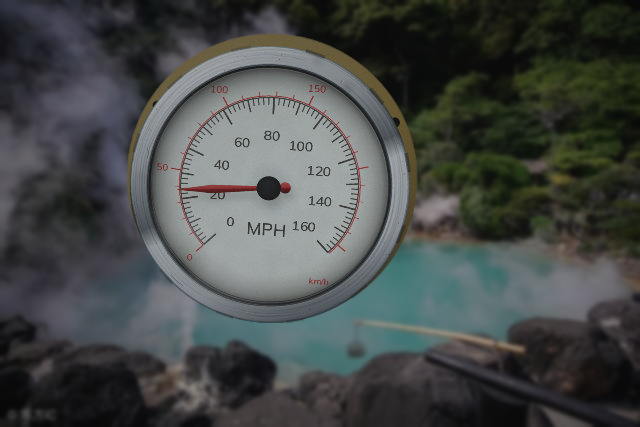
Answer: 24 mph
